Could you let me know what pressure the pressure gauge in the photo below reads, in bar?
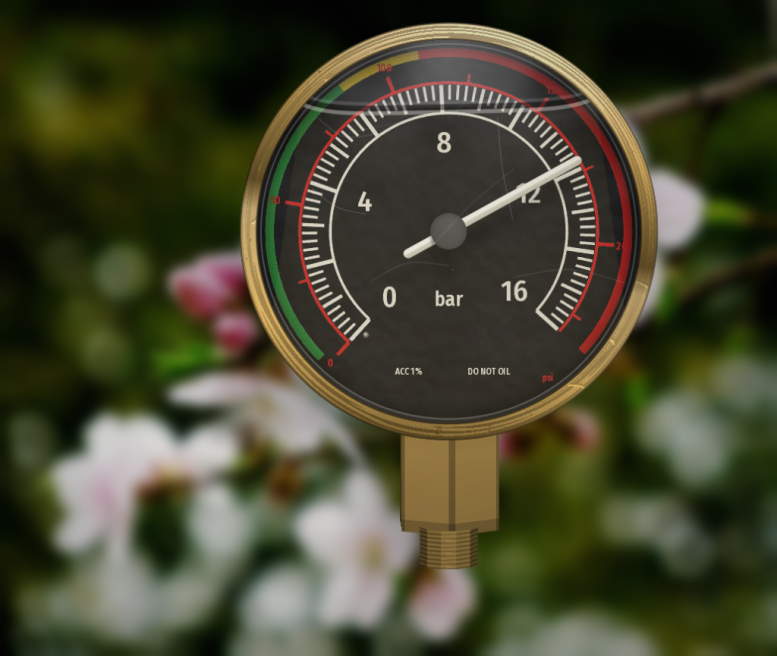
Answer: 11.8 bar
